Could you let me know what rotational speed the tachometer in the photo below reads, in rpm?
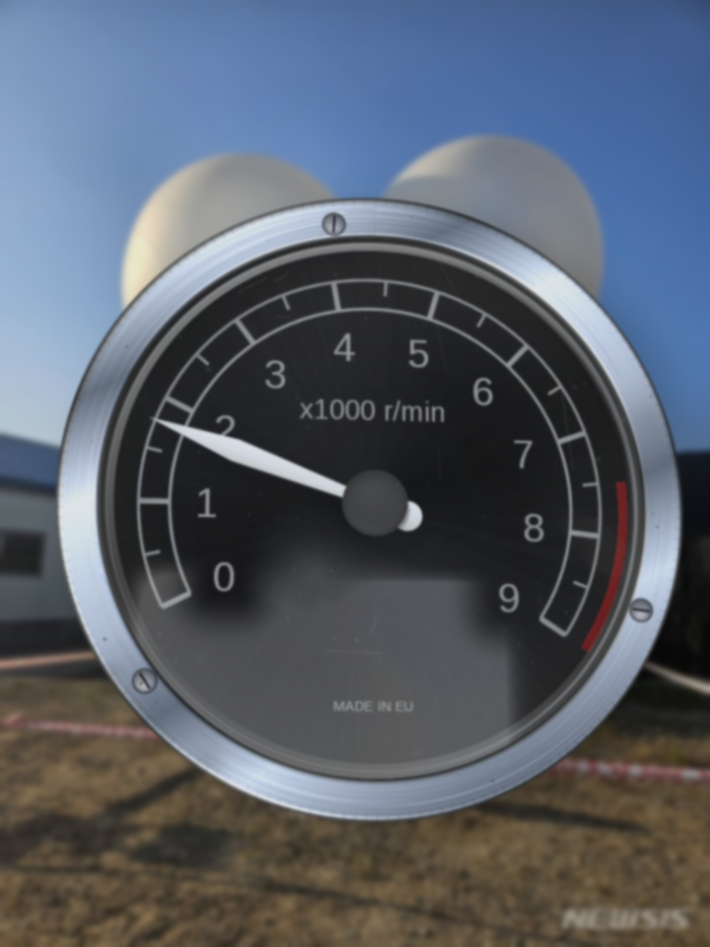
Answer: 1750 rpm
